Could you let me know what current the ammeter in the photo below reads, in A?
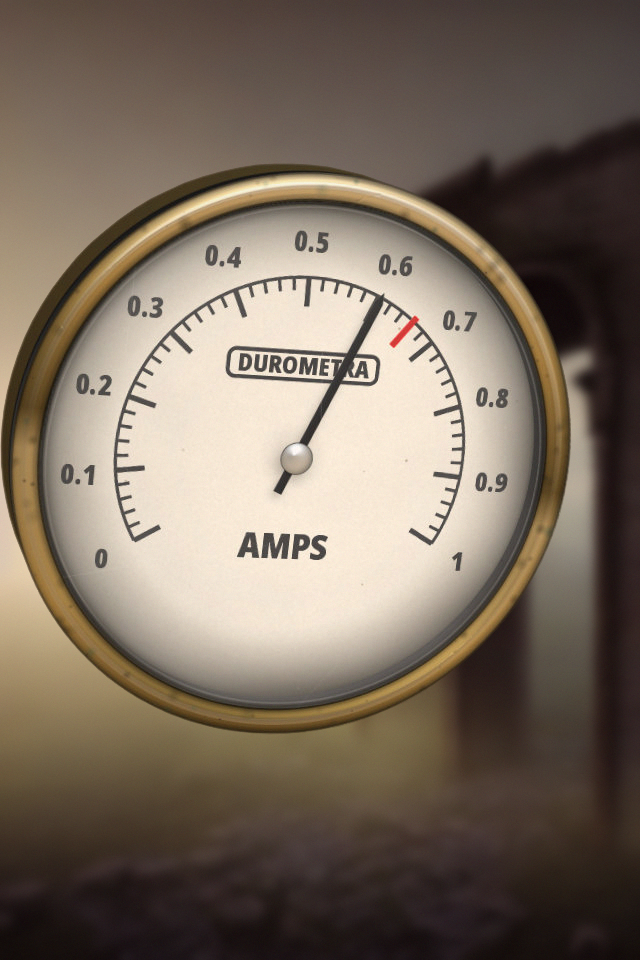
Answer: 0.6 A
